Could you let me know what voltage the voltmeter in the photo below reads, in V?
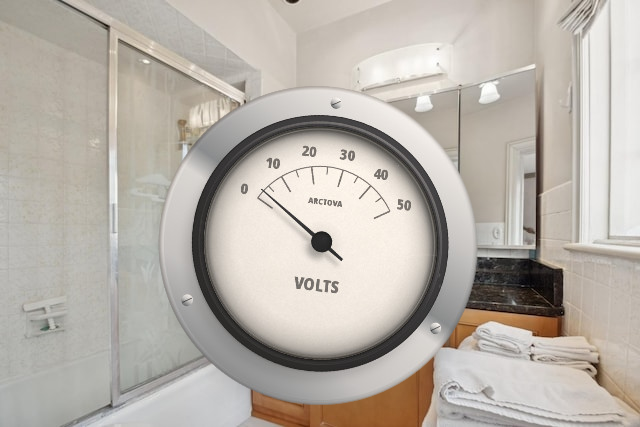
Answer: 2.5 V
